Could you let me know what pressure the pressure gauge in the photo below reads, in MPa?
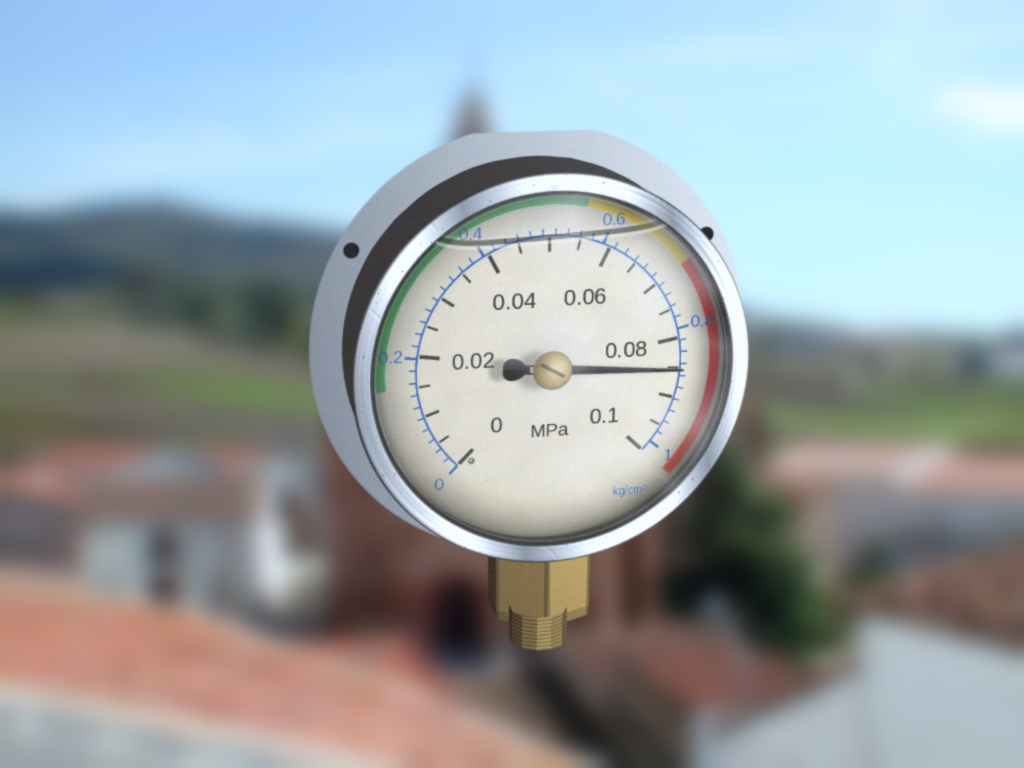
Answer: 0.085 MPa
